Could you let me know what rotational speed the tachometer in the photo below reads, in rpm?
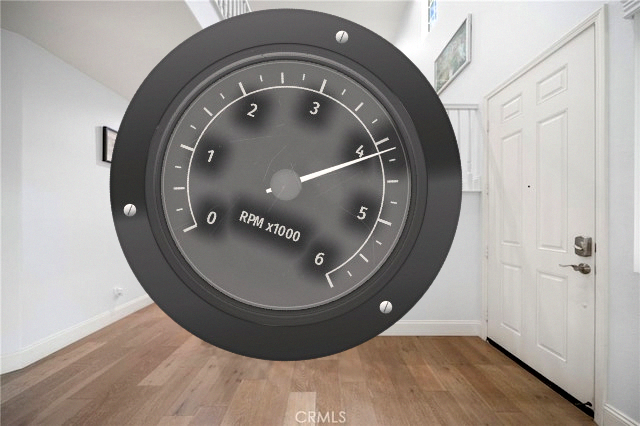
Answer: 4125 rpm
